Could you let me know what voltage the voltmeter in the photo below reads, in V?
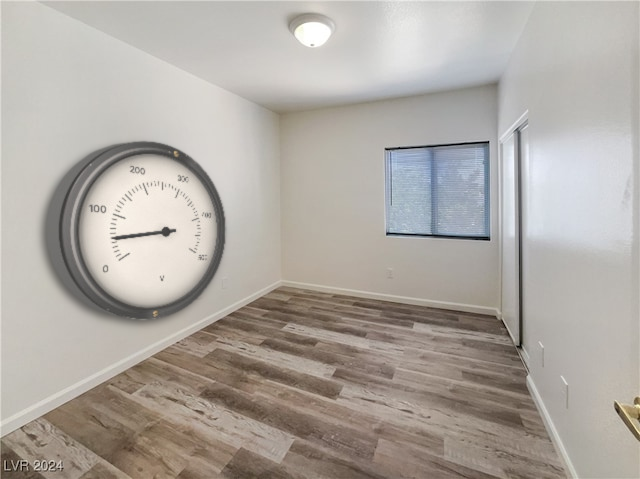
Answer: 50 V
